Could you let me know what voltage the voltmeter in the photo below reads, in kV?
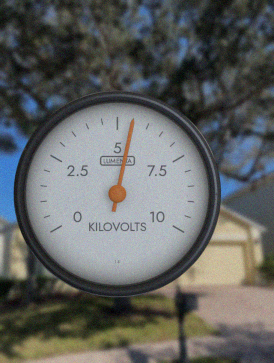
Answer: 5.5 kV
